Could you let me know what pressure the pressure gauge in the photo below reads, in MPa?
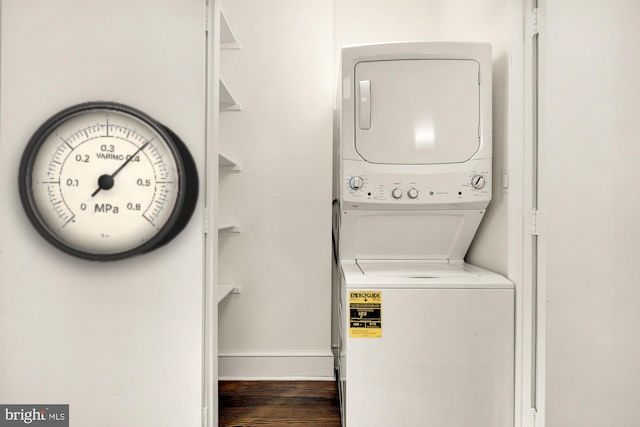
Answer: 0.4 MPa
